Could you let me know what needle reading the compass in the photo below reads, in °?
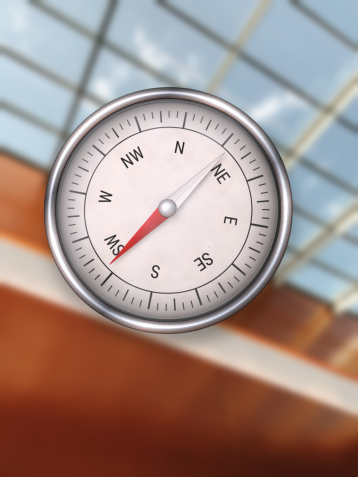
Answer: 215 °
